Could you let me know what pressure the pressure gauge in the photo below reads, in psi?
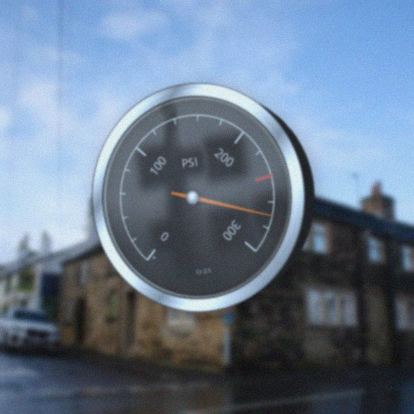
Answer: 270 psi
